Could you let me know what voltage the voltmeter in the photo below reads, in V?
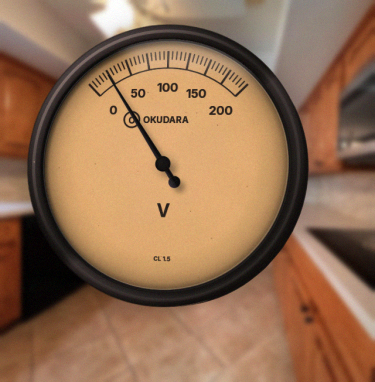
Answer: 25 V
